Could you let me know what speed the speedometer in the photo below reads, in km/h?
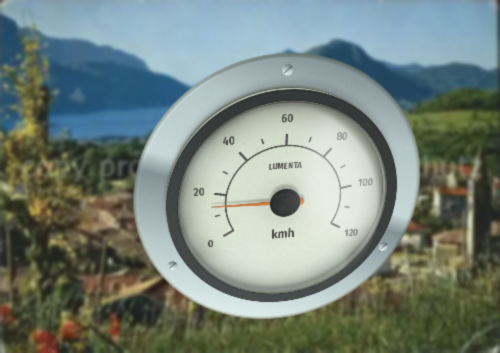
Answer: 15 km/h
